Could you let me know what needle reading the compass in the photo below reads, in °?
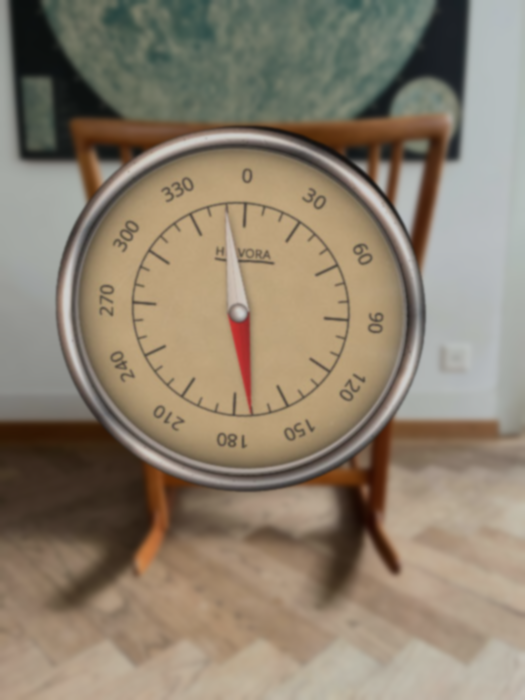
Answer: 170 °
